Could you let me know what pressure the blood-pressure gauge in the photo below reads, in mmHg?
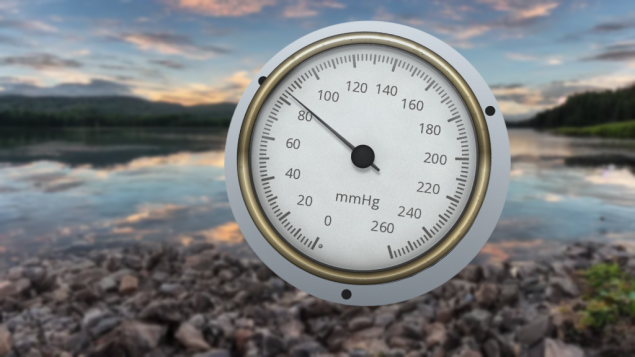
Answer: 84 mmHg
